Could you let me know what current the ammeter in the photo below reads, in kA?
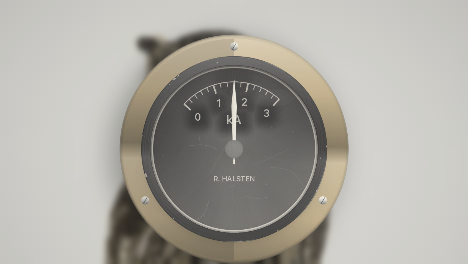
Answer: 1.6 kA
